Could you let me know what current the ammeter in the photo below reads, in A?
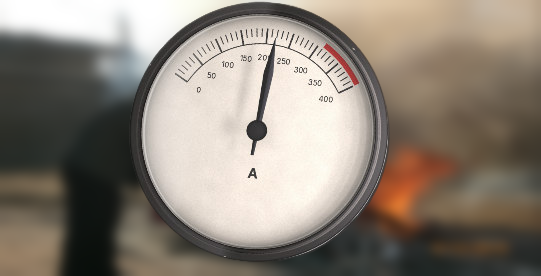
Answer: 220 A
